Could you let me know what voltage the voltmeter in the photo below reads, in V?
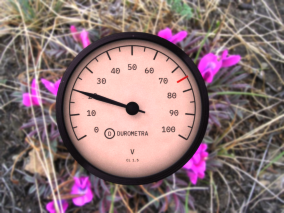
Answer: 20 V
